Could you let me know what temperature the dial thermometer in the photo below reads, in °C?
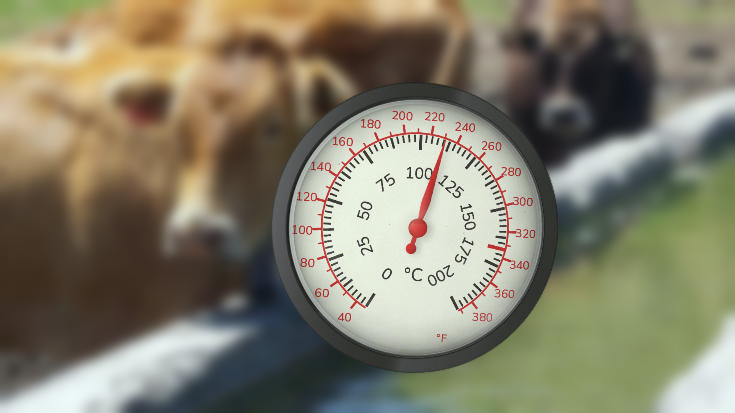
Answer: 110 °C
